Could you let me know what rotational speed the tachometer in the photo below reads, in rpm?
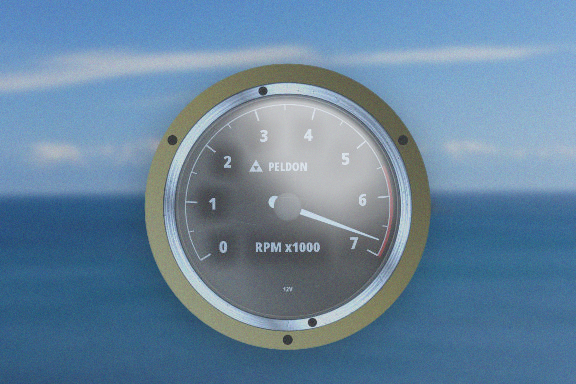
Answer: 6750 rpm
